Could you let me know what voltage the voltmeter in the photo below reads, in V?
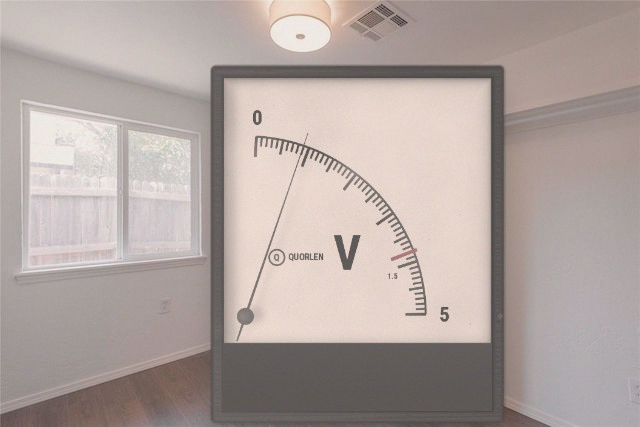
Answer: 0.9 V
